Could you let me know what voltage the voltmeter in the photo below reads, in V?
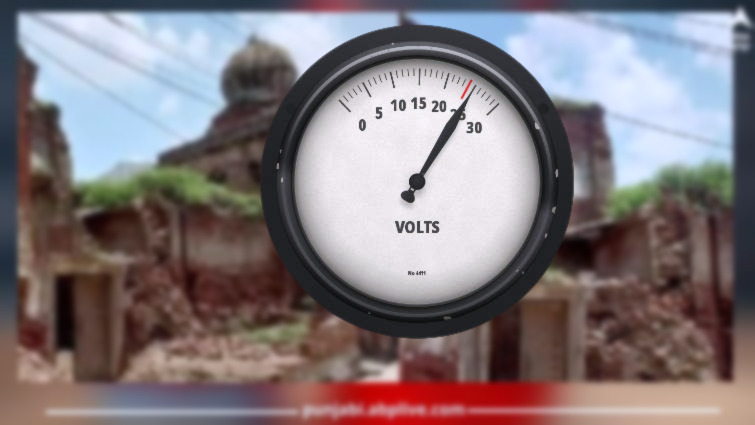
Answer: 25 V
